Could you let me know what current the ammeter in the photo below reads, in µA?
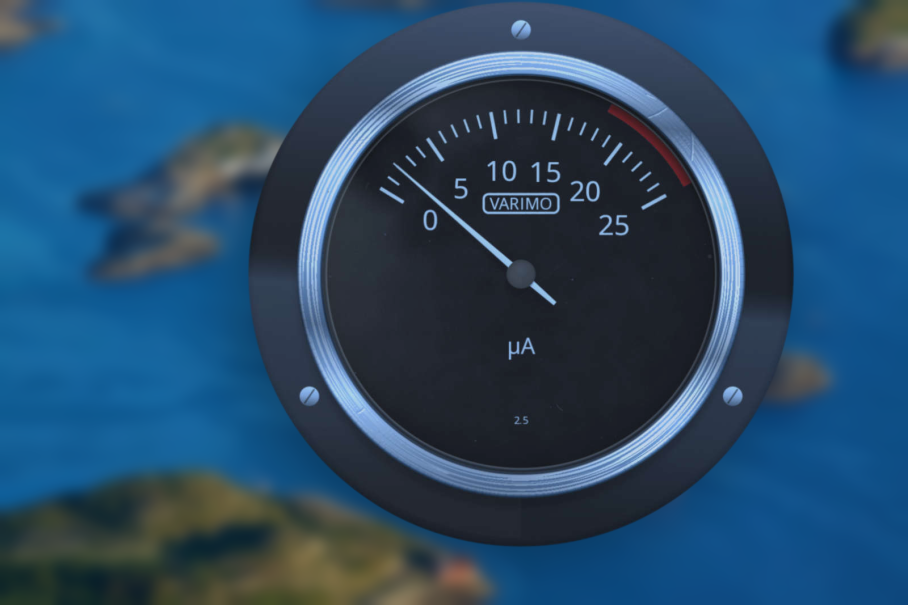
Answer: 2 µA
